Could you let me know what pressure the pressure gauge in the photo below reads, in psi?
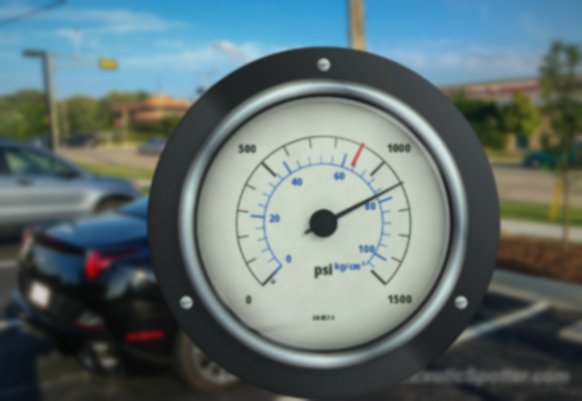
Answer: 1100 psi
